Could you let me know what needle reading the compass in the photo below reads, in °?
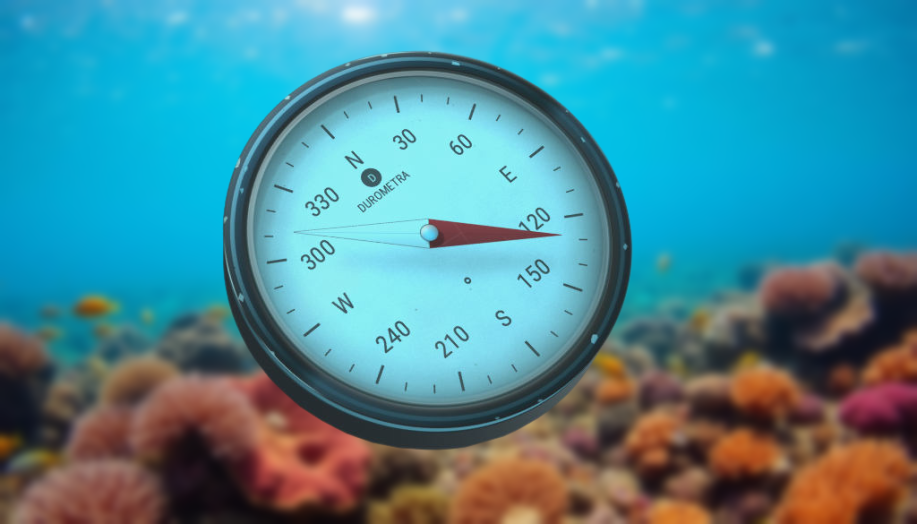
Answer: 130 °
